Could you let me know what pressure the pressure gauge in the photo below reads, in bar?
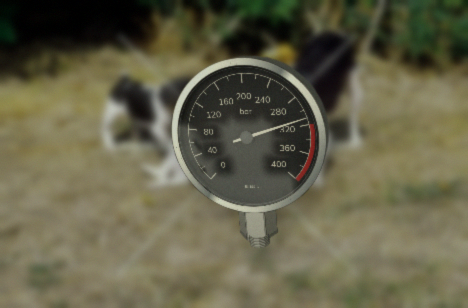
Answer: 310 bar
